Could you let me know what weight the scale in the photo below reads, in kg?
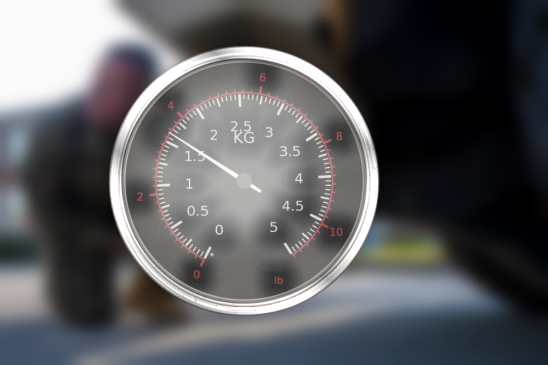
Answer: 1.6 kg
